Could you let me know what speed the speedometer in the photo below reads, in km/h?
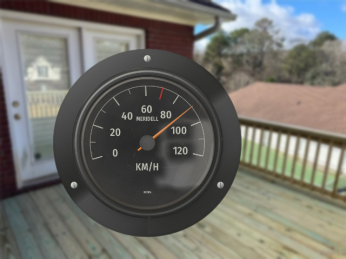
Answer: 90 km/h
